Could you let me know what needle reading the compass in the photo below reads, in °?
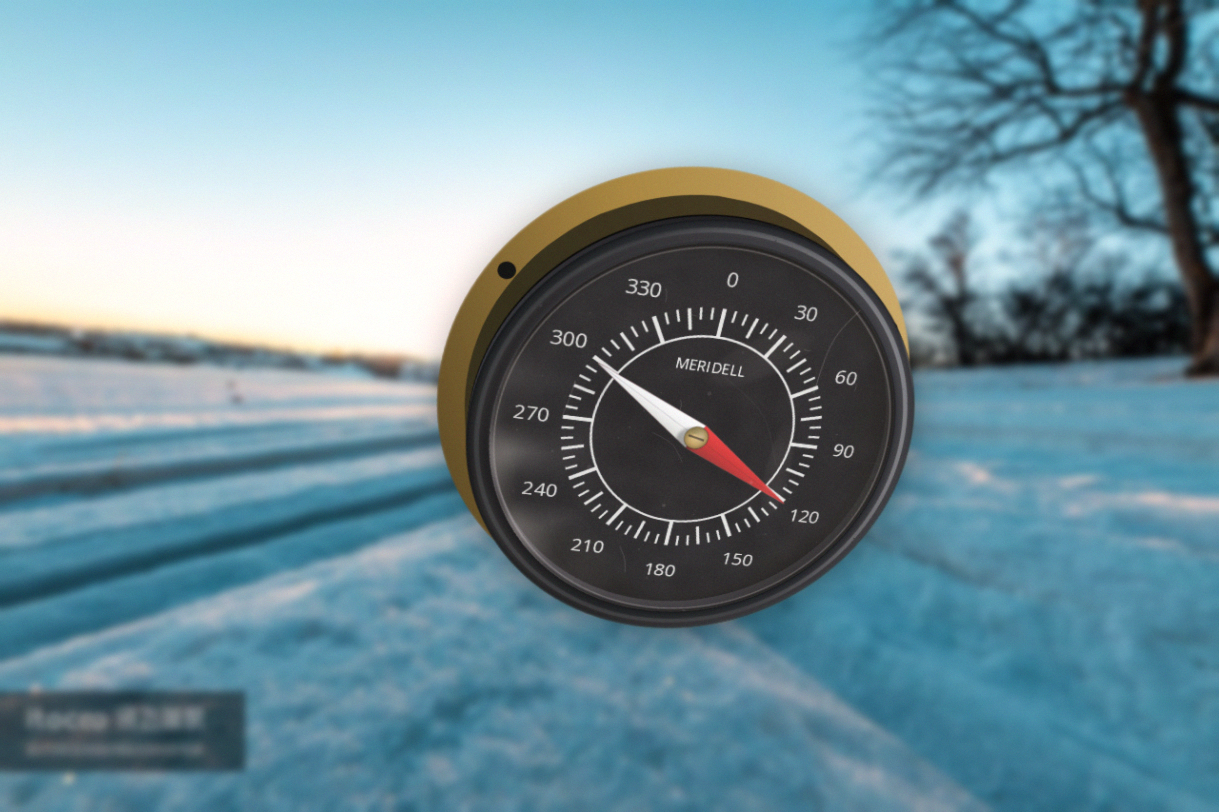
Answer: 120 °
